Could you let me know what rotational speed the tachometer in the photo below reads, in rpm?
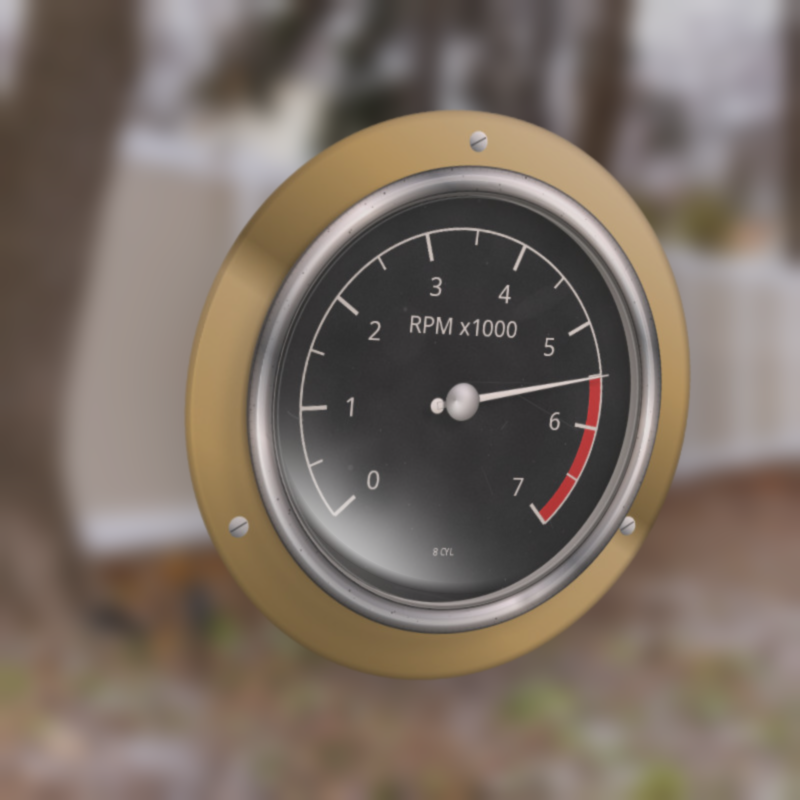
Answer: 5500 rpm
